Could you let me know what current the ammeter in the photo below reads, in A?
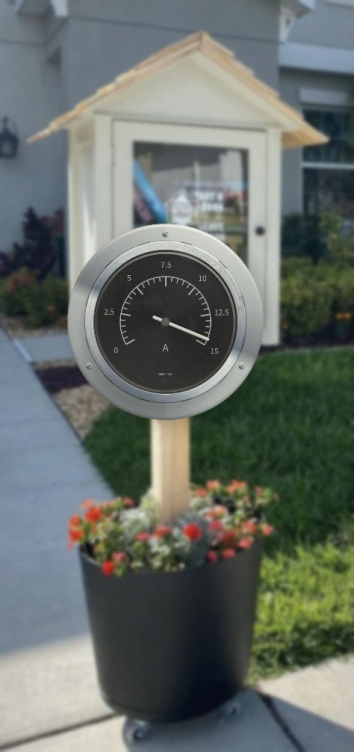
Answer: 14.5 A
